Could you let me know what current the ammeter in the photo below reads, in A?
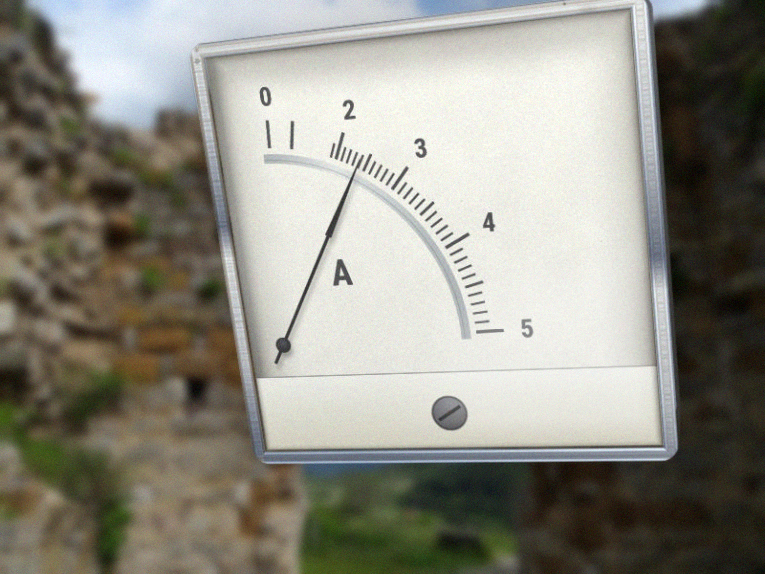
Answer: 2.4 A
